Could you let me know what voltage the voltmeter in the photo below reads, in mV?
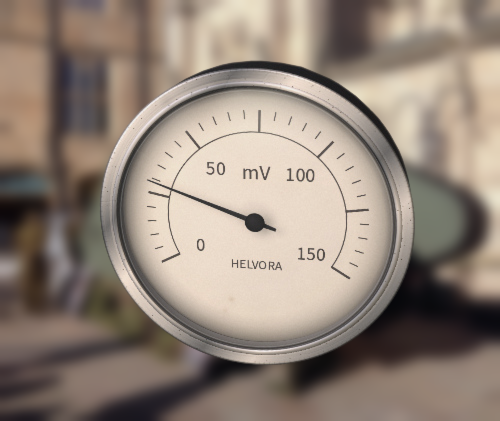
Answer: 30 mV
